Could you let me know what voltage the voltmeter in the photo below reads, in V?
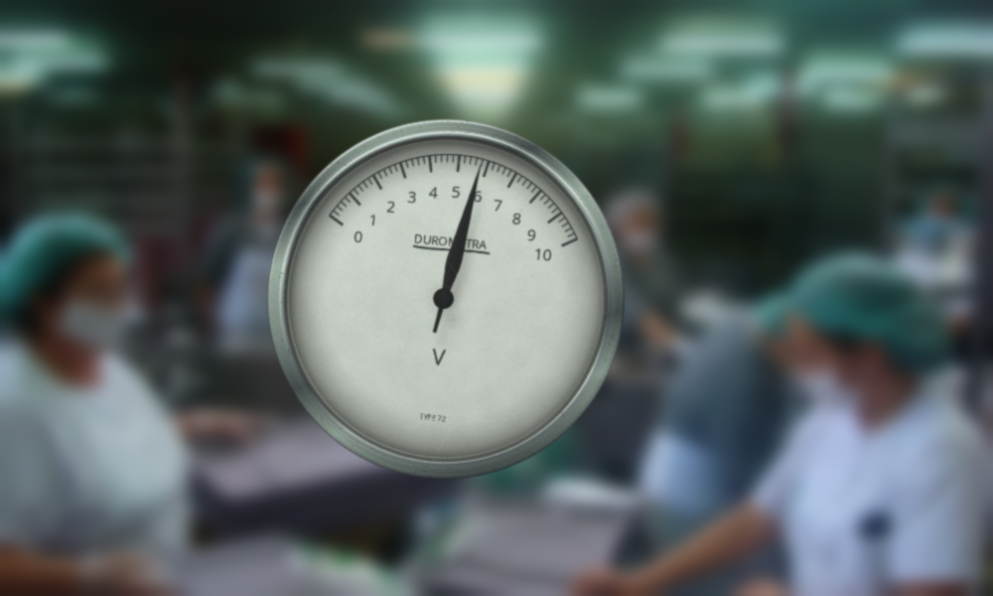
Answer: 5.8 V
